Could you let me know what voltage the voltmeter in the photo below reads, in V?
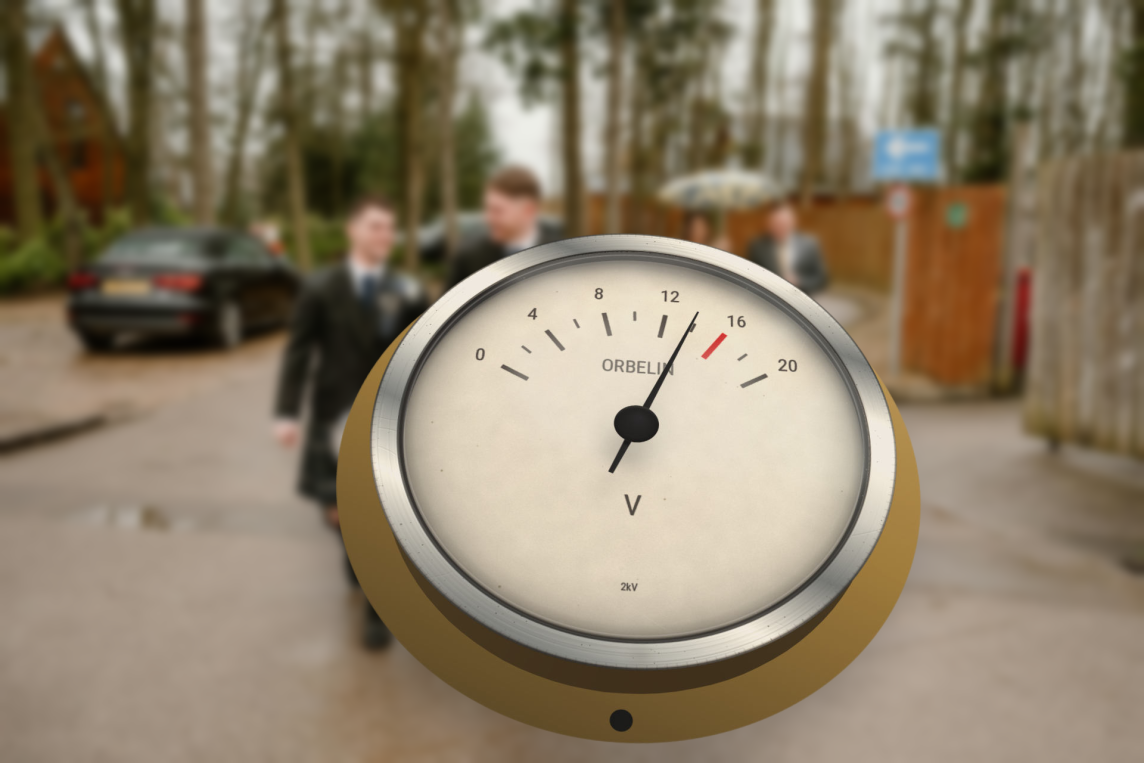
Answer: 14 V
